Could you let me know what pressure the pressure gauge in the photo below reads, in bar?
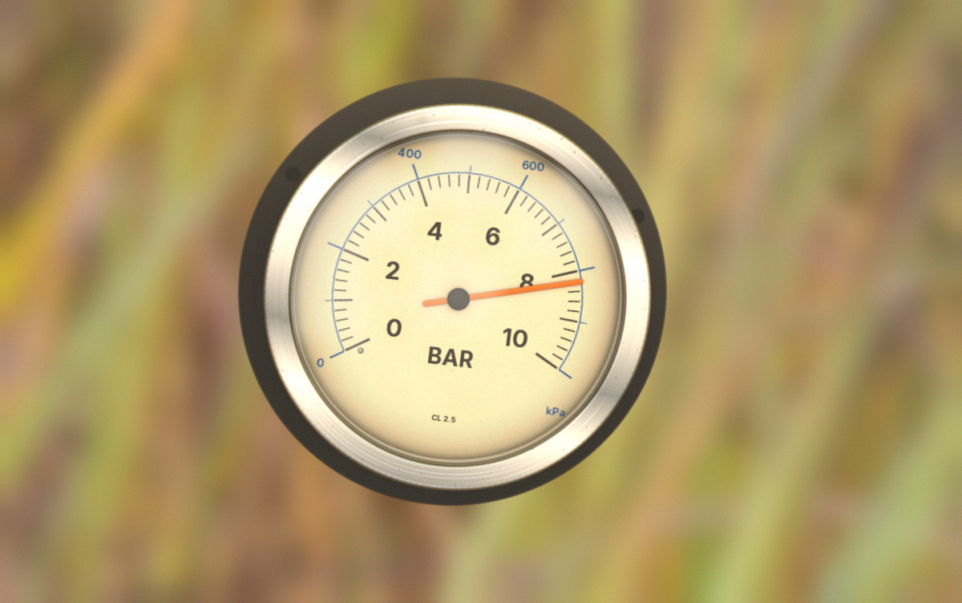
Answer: 8.2 bar
